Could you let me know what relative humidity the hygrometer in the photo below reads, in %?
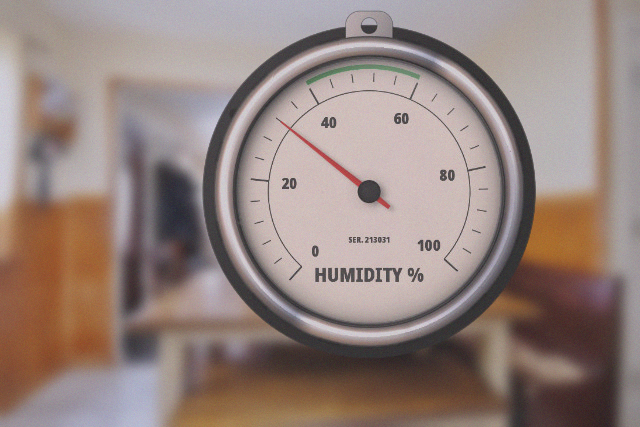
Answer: 32 %
